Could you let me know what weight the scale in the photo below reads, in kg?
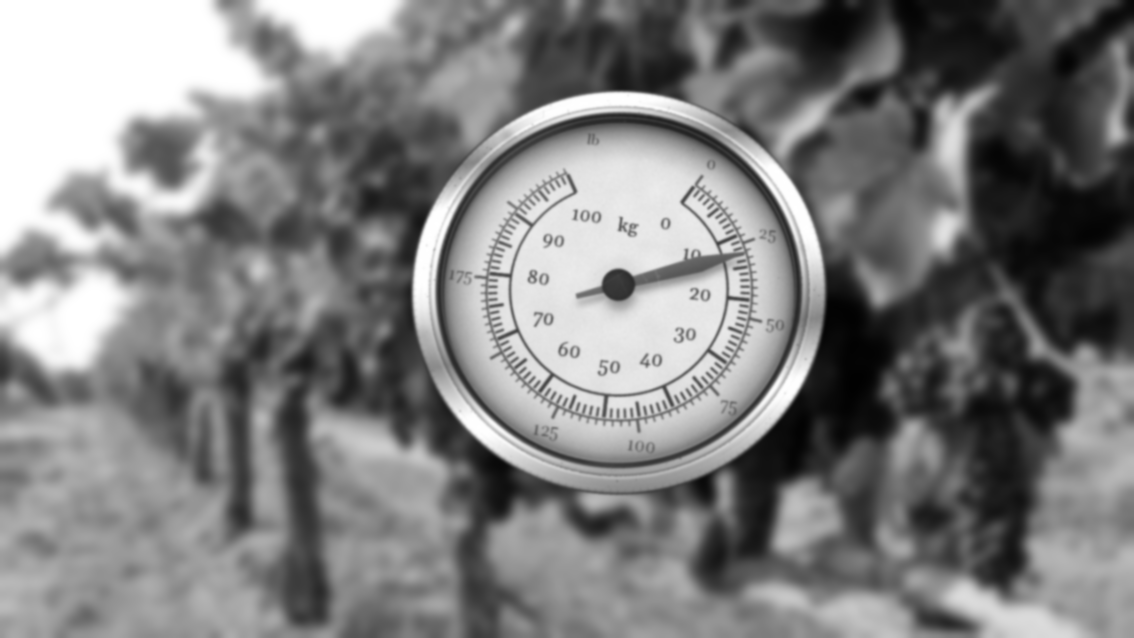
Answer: 13 kg
